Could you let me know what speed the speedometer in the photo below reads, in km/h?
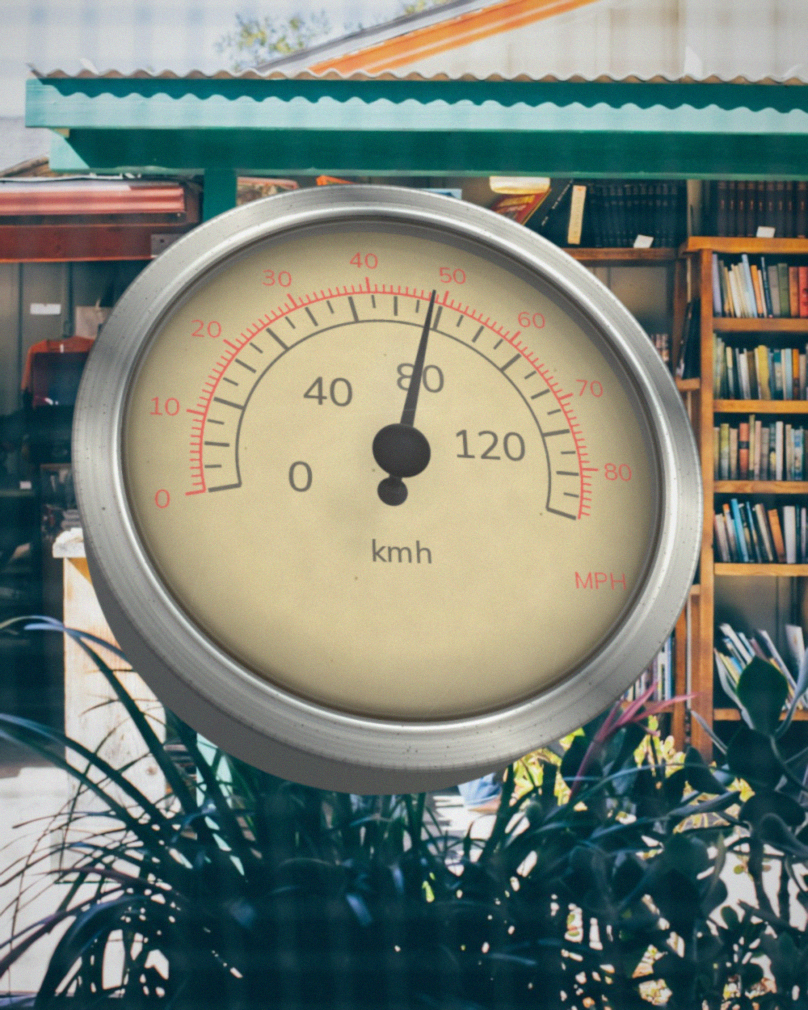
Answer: 77.5 km/h
